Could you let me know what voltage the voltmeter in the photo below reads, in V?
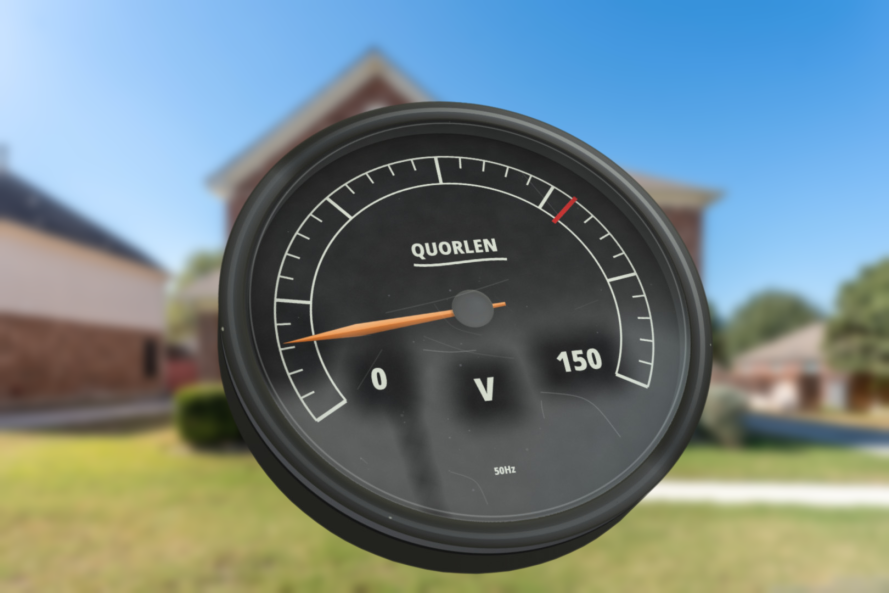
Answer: 15 V
